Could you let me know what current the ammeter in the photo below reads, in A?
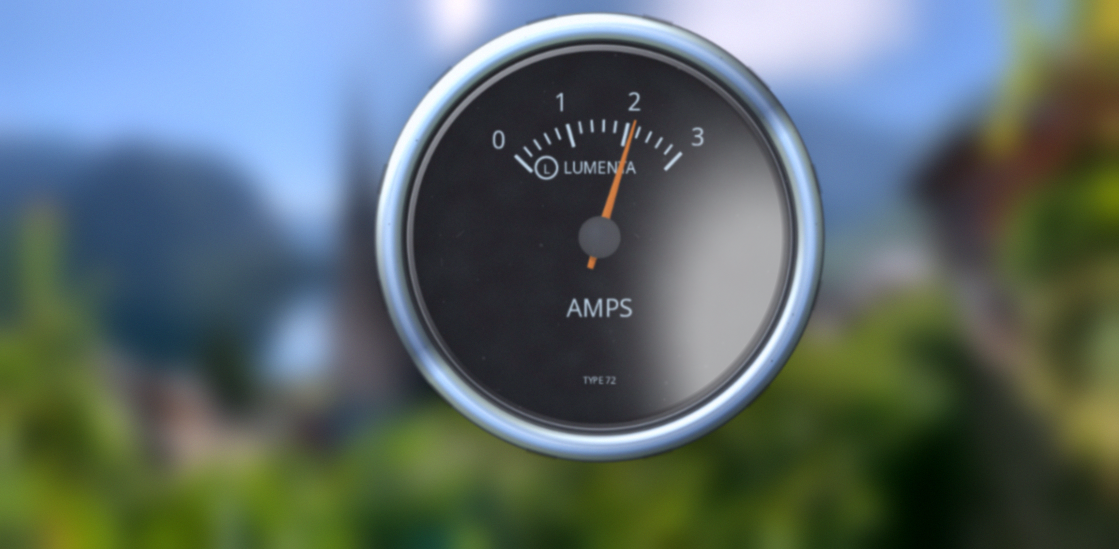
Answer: 2.1 A
